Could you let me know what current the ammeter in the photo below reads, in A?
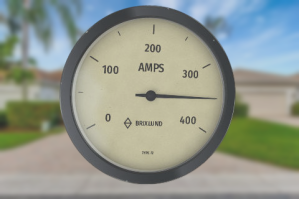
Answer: 350 A
